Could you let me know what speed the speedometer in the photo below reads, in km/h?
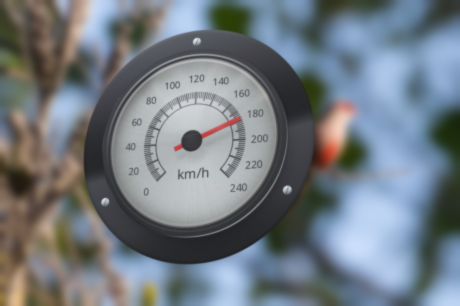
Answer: 180 km/h
